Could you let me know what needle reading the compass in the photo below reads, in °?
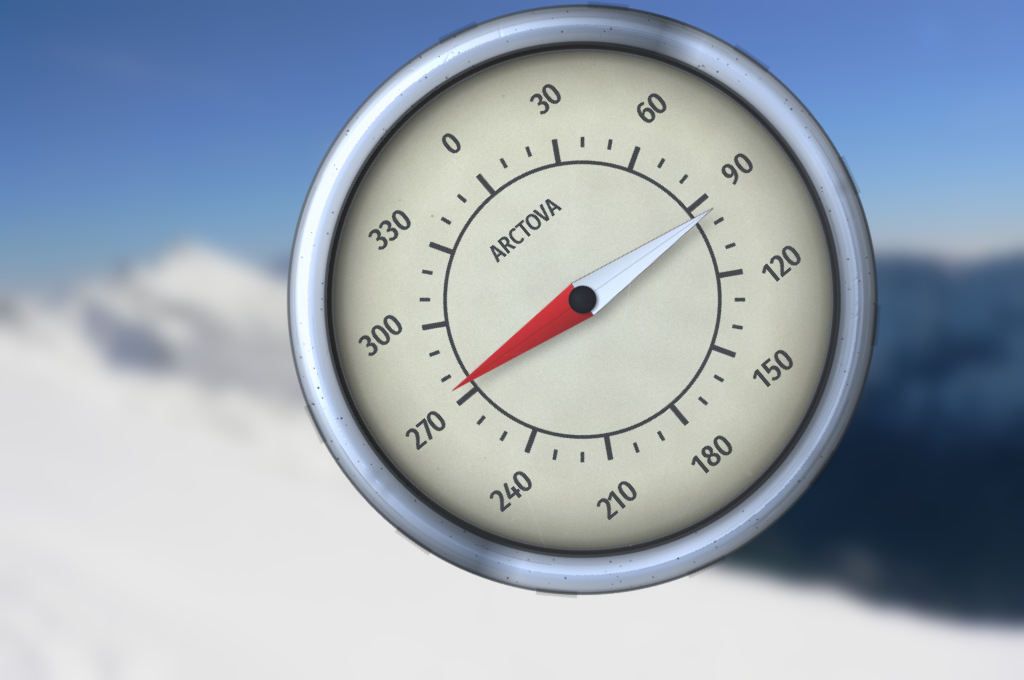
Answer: 275 °
